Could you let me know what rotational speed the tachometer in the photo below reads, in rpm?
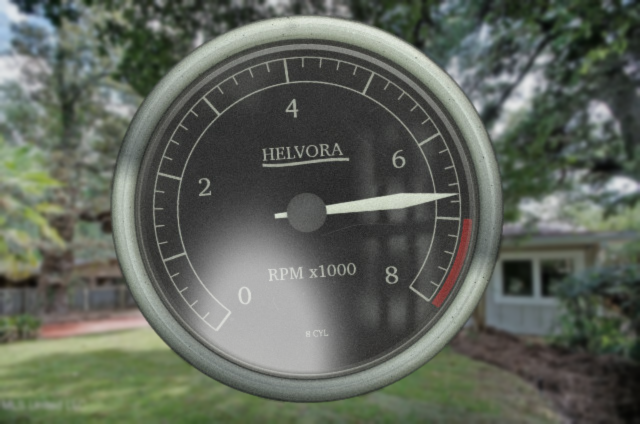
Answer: 6700 rpm
